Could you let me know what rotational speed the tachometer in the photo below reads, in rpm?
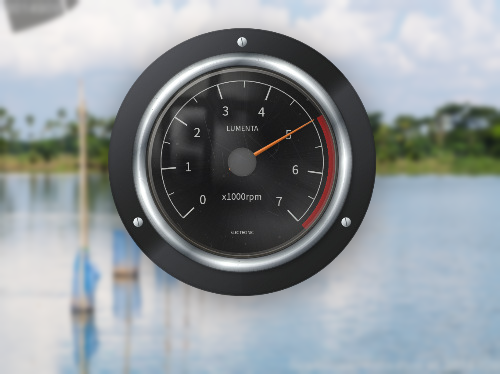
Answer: 5000 rpm
